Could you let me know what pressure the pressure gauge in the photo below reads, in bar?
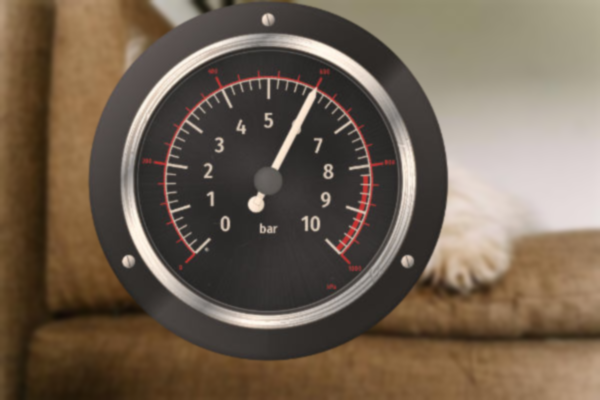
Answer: 6 bar
